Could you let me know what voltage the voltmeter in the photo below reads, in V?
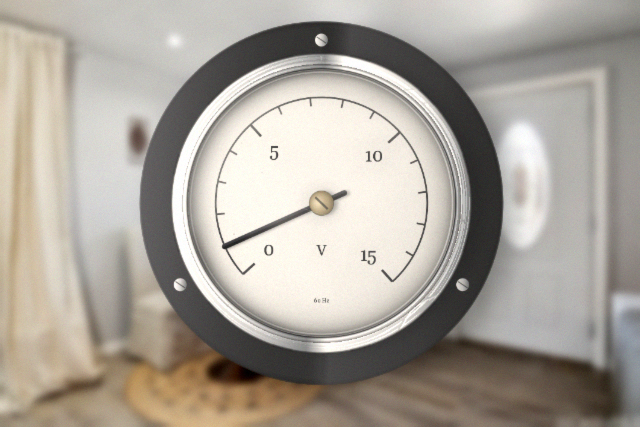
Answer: 1 V
